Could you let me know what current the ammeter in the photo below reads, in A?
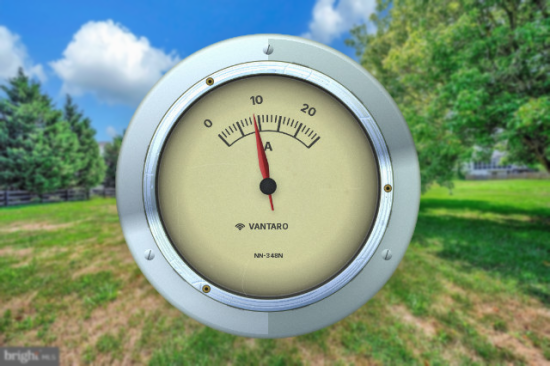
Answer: 9 A
